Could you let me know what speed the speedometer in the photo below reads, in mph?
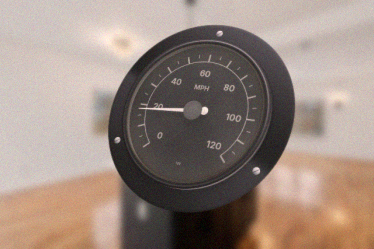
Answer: 17.5 mph
